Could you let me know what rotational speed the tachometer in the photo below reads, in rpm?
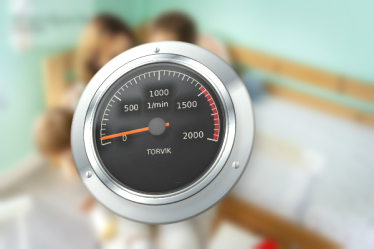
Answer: 50 rpm
